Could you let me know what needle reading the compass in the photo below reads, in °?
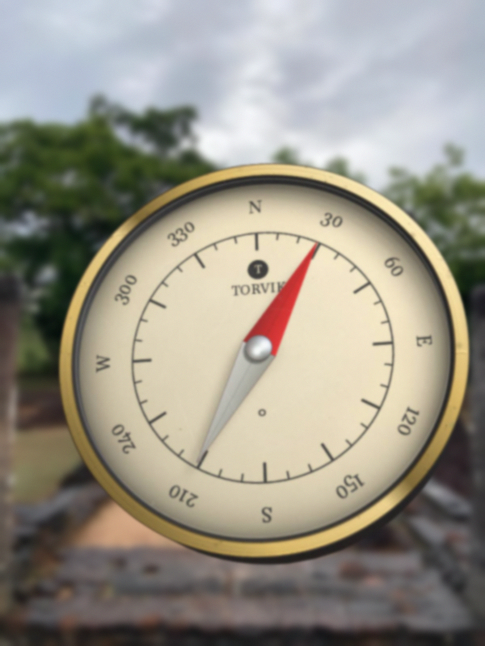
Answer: 30 °
